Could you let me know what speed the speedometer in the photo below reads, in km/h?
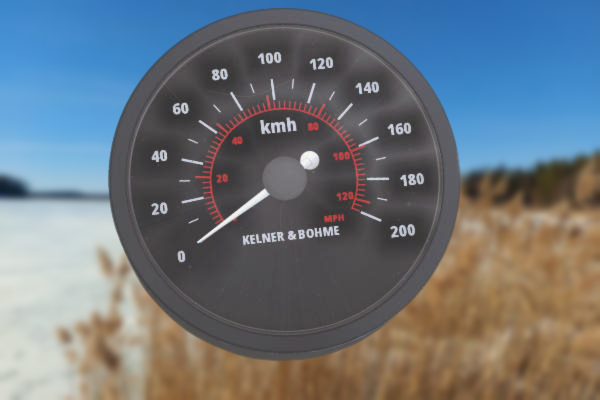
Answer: 0 km/h
